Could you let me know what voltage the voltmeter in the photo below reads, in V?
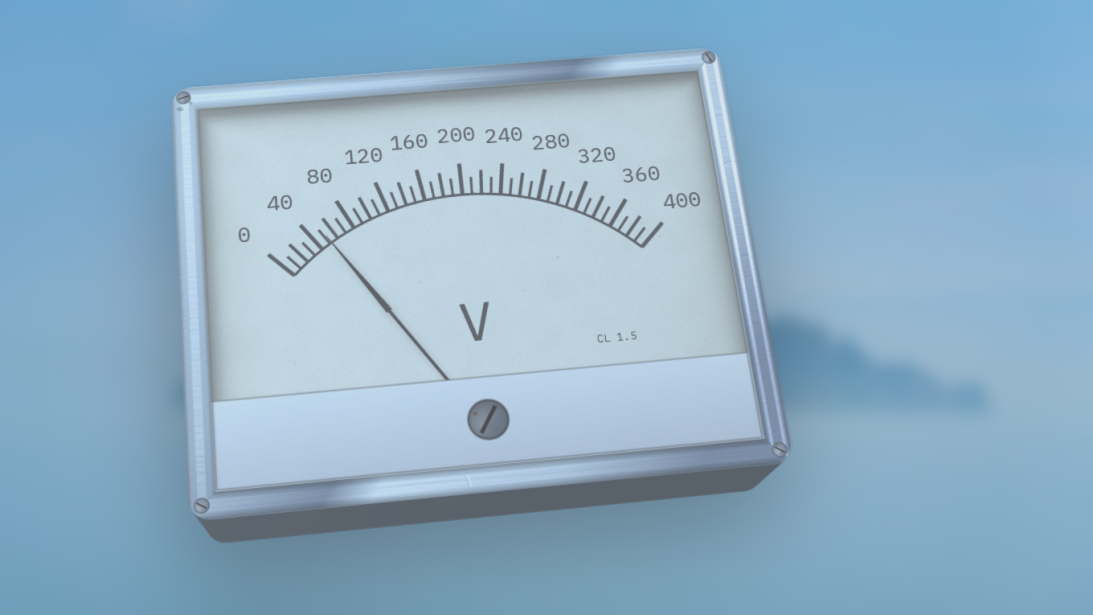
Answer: 50 V
